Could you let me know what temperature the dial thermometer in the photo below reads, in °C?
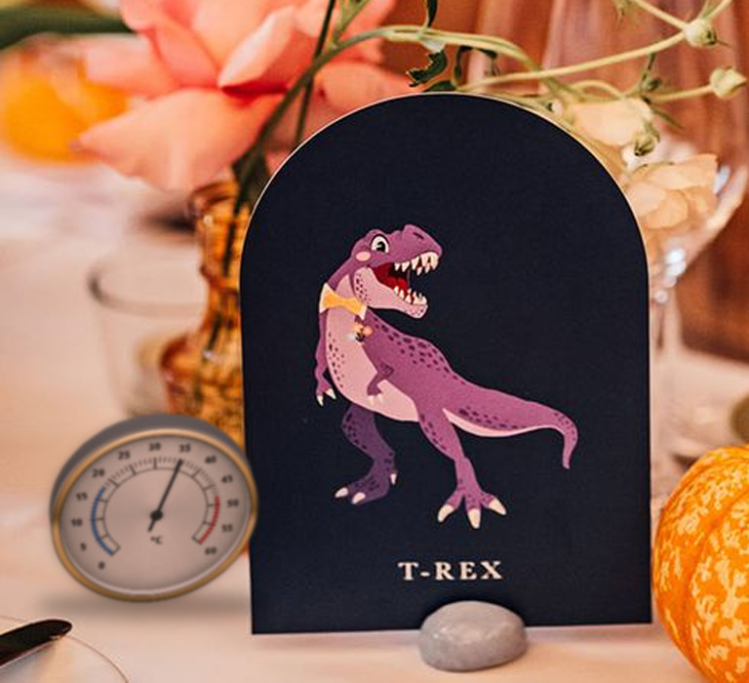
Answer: 35 °C
